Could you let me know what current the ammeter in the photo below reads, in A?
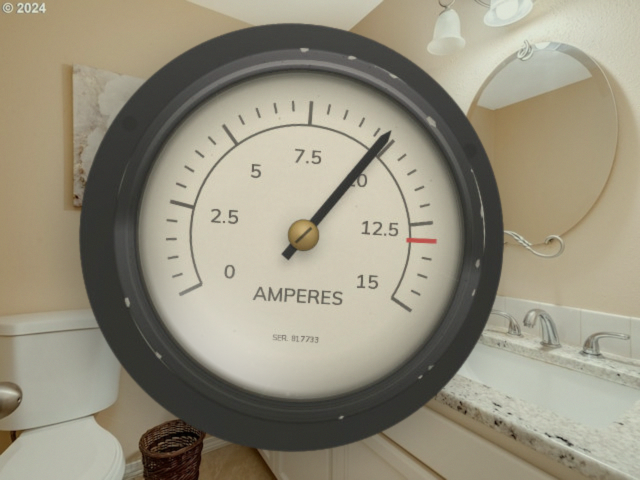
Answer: 9.75 A
